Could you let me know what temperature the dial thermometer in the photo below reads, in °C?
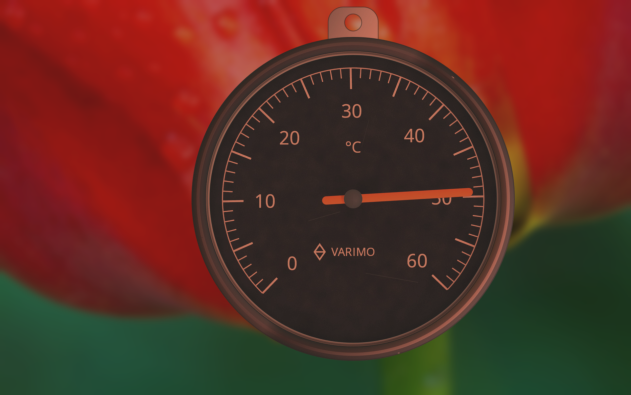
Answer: 49.5 °C
